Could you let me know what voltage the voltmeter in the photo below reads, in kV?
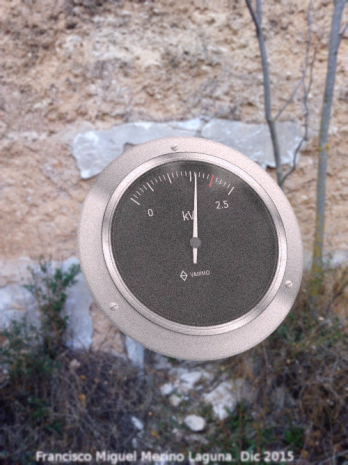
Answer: 1.6 kV
